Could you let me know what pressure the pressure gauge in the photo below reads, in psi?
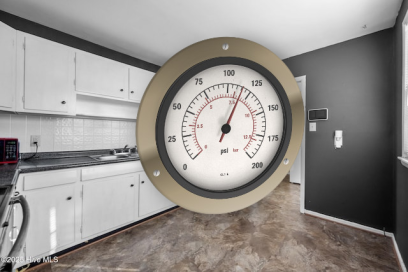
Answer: 115 psi
